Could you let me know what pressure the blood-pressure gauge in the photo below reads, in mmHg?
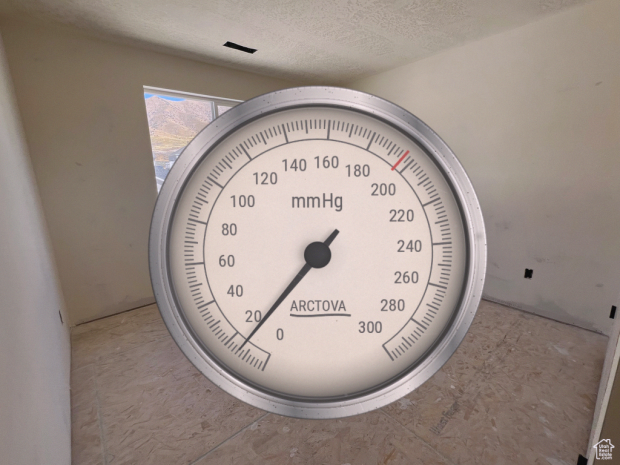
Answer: 14 mmHg
